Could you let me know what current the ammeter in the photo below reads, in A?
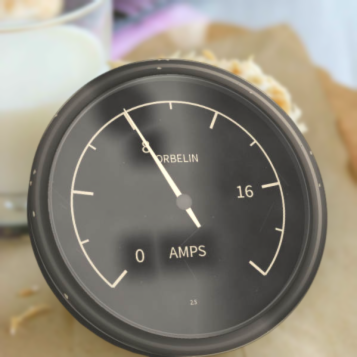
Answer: 8 A
